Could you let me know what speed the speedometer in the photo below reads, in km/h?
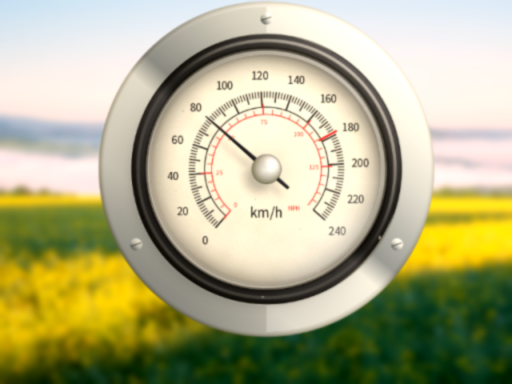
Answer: 80 km/h
